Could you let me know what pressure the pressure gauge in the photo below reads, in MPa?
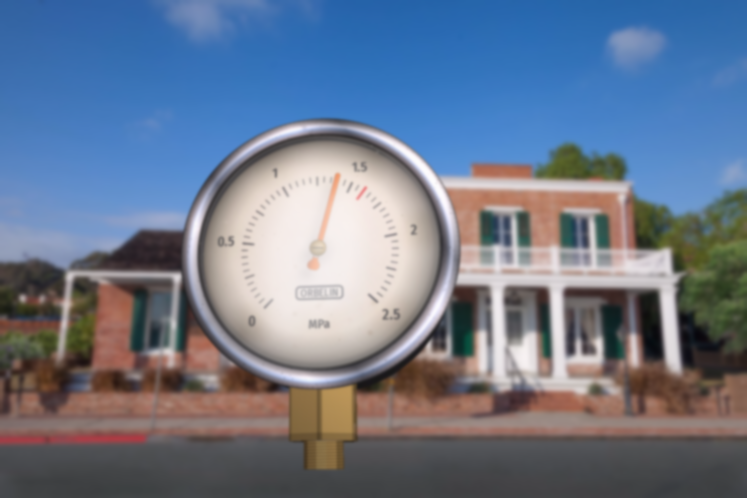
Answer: 1.4 MPa
